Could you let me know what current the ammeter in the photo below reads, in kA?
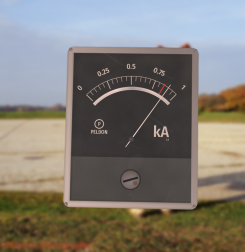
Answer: 0.9 kA
